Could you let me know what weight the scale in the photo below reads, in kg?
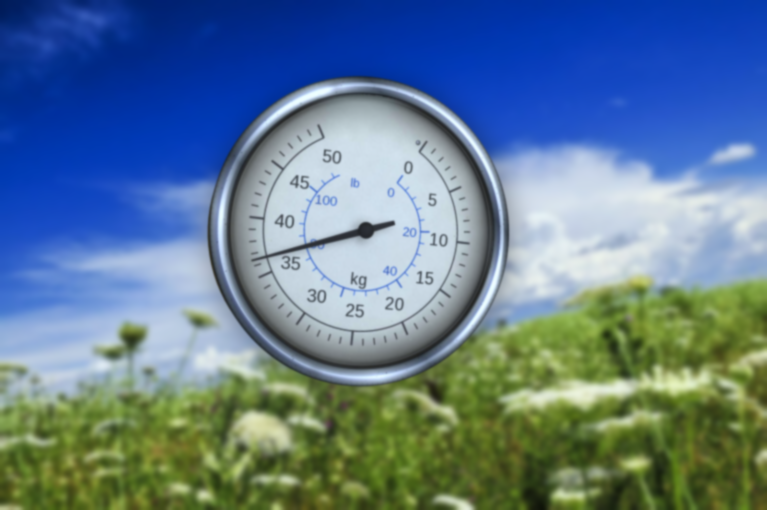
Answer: 36.5 kg
